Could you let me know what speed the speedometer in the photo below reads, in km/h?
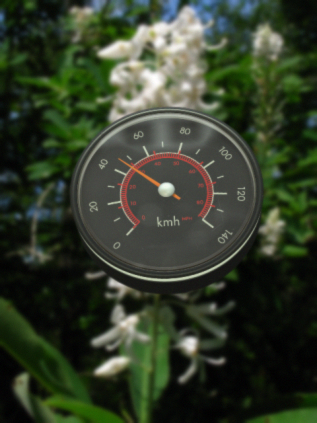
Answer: 45 km/h
